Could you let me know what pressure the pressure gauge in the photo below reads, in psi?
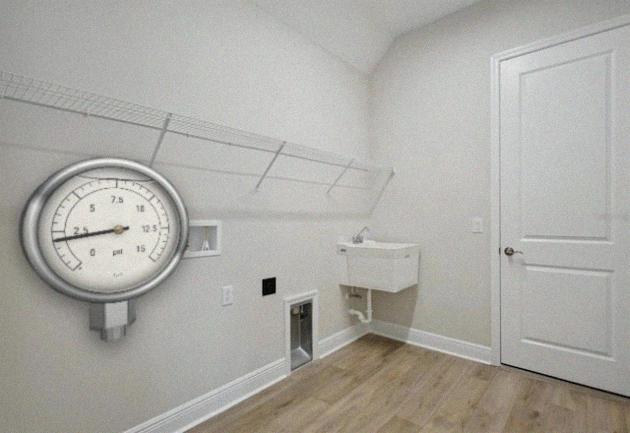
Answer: 2 psi
